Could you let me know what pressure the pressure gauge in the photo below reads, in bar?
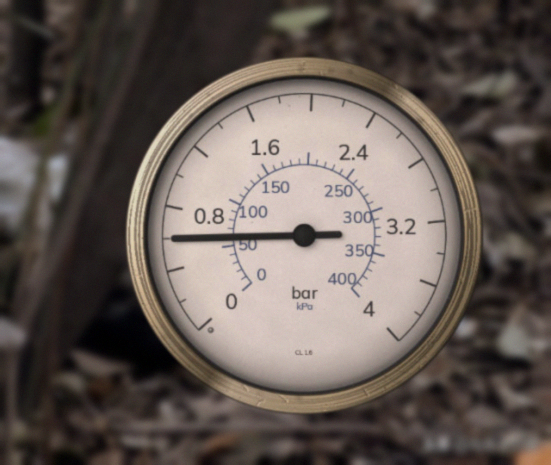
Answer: 0.6 bar
